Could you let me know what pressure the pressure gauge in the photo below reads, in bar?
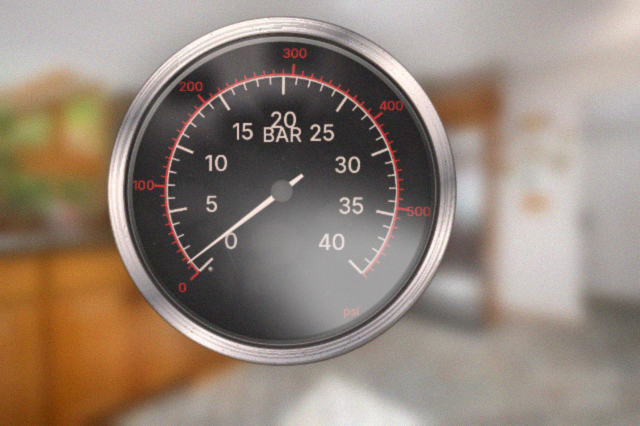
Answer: 1 bar
